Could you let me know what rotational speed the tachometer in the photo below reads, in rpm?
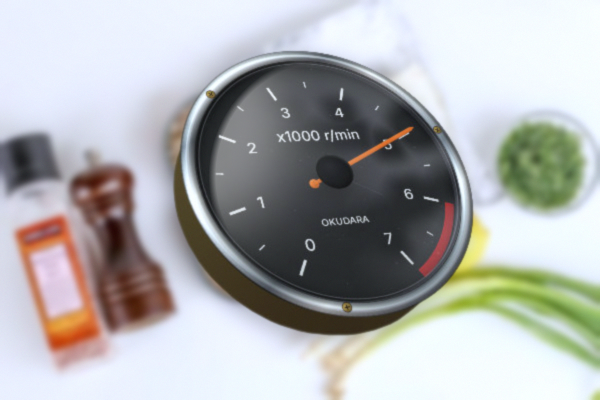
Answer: 5000 rpm
